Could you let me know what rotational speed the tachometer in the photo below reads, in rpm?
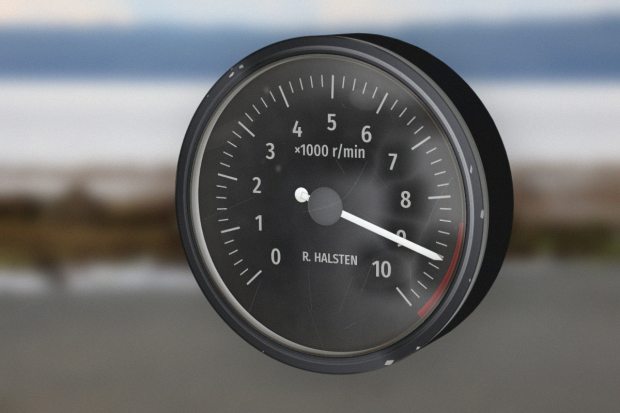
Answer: 9000 rpm
